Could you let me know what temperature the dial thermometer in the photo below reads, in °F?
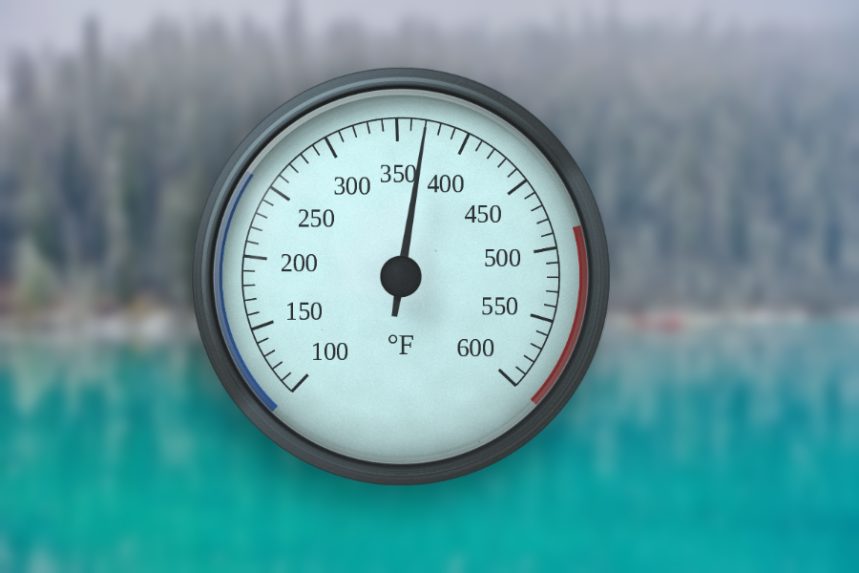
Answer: 370 °F
